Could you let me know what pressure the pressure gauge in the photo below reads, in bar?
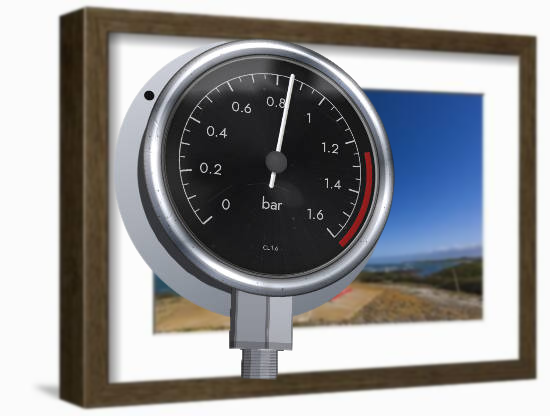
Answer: 0.85 bar
